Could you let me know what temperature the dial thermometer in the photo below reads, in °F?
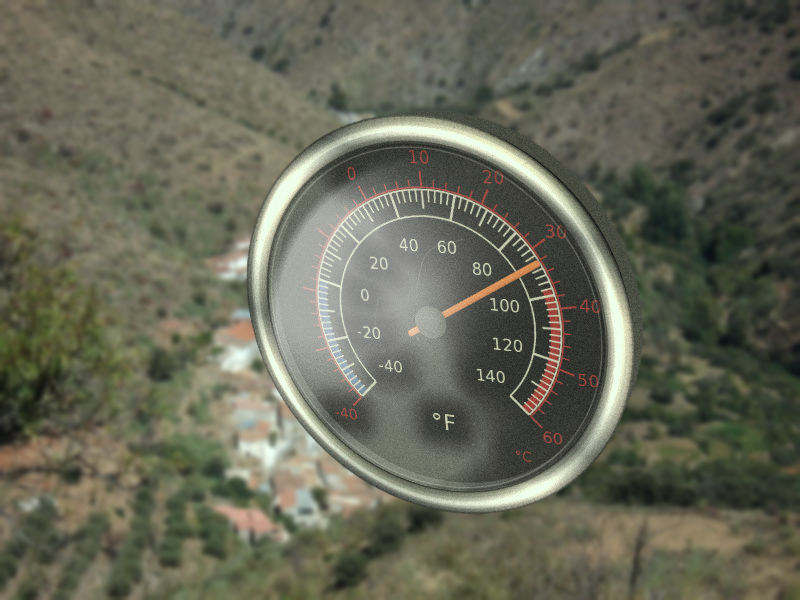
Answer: 90 °F
